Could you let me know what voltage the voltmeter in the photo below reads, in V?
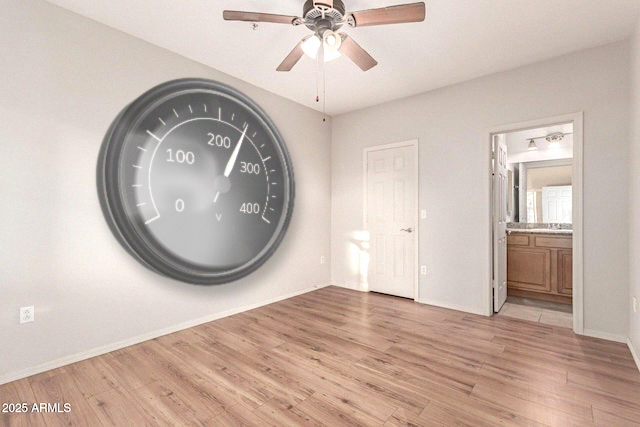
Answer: 240 V
